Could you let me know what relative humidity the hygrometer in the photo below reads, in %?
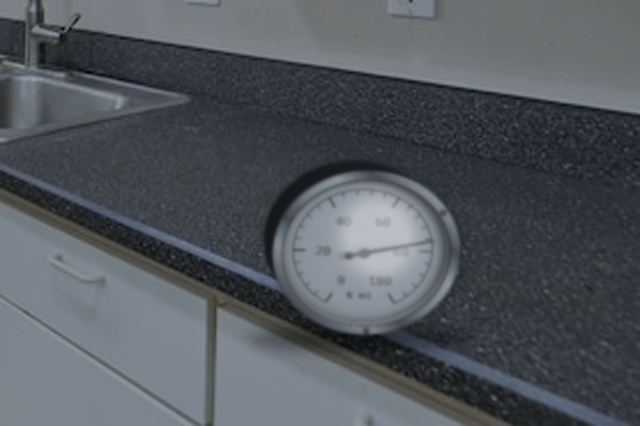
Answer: 76 %
